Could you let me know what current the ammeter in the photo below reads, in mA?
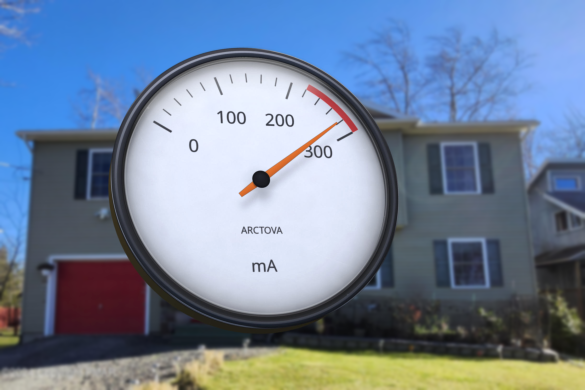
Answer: 280 mA
